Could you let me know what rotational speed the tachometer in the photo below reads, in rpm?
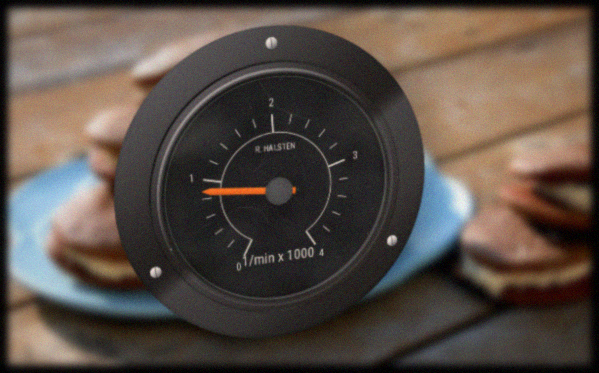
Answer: 900 rpm
